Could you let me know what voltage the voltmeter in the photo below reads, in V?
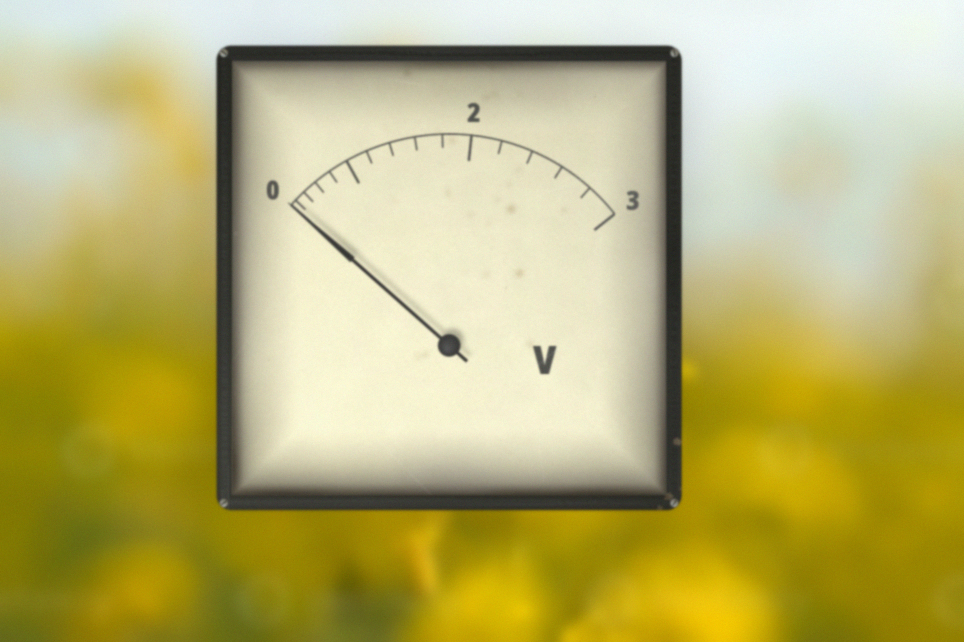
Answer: 0 V
